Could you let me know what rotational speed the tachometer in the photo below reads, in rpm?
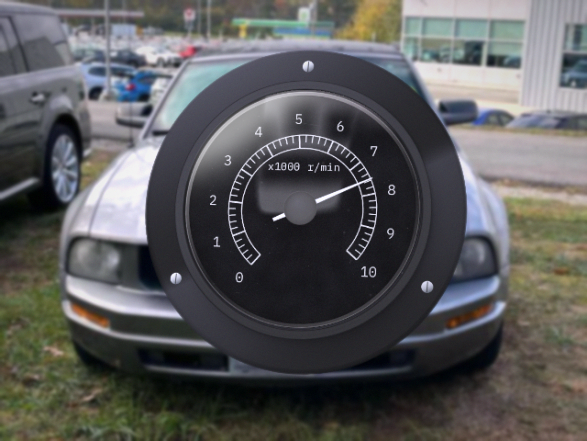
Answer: 7600 rpm
